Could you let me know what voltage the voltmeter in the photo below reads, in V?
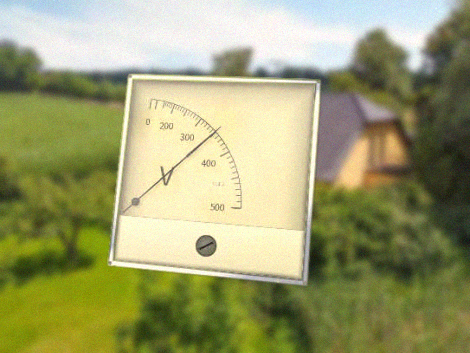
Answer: 350 V
